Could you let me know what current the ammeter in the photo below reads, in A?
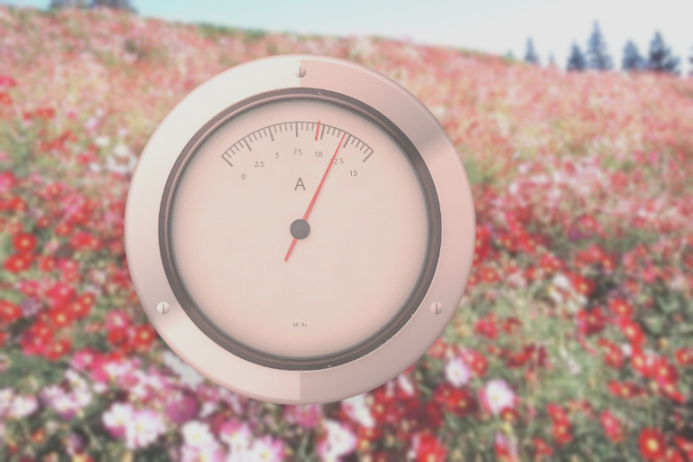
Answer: 12 A
